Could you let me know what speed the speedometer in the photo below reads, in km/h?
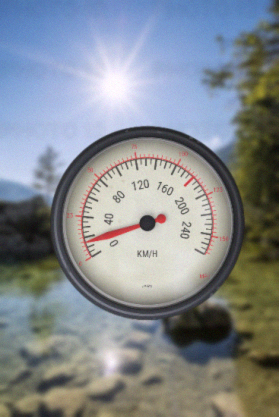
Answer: 15 km/h
